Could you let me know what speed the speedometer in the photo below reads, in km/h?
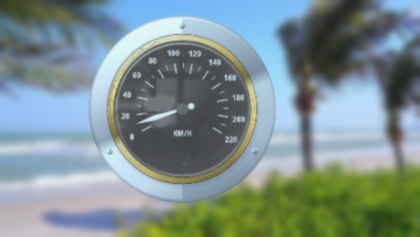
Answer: 10 km/h
